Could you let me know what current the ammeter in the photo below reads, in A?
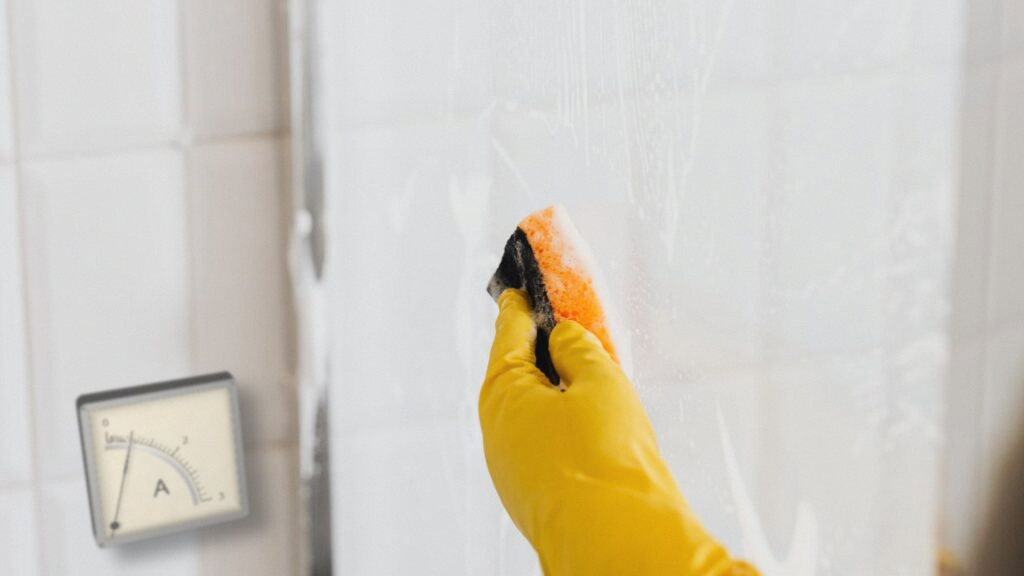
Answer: 1 A
